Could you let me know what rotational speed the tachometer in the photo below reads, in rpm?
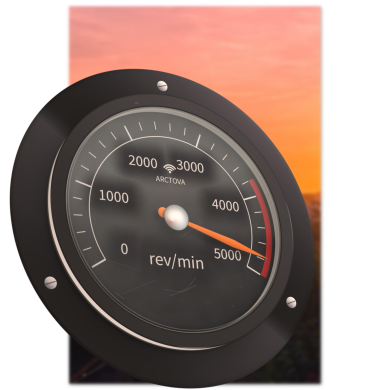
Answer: 4800 rpm
